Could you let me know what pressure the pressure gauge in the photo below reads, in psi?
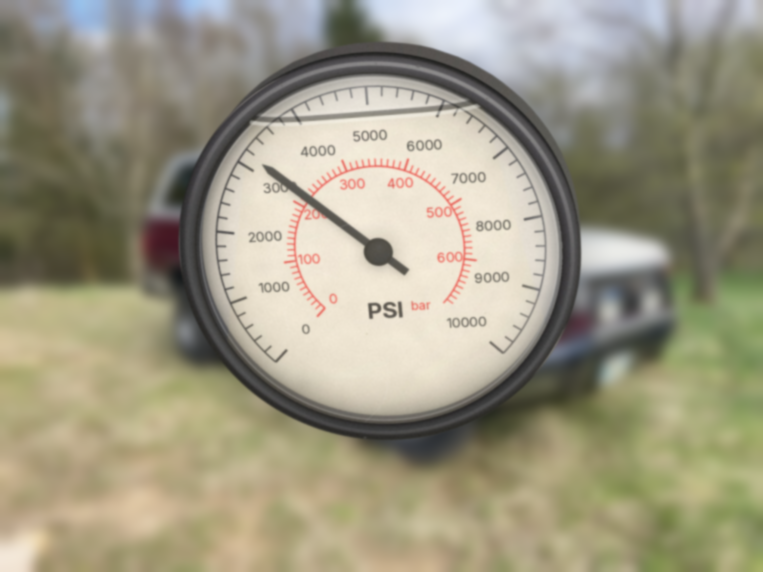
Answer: 3200 psi
